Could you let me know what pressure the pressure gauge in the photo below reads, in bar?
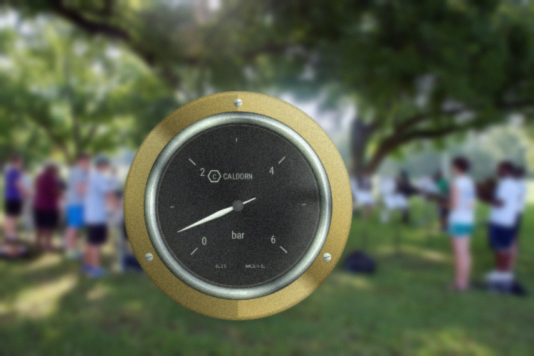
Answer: 0.5 bar
